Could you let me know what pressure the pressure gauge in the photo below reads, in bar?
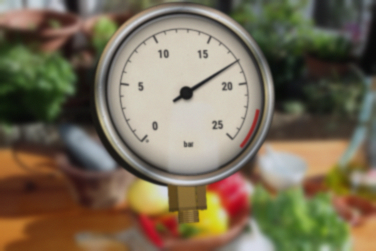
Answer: 18 bar
